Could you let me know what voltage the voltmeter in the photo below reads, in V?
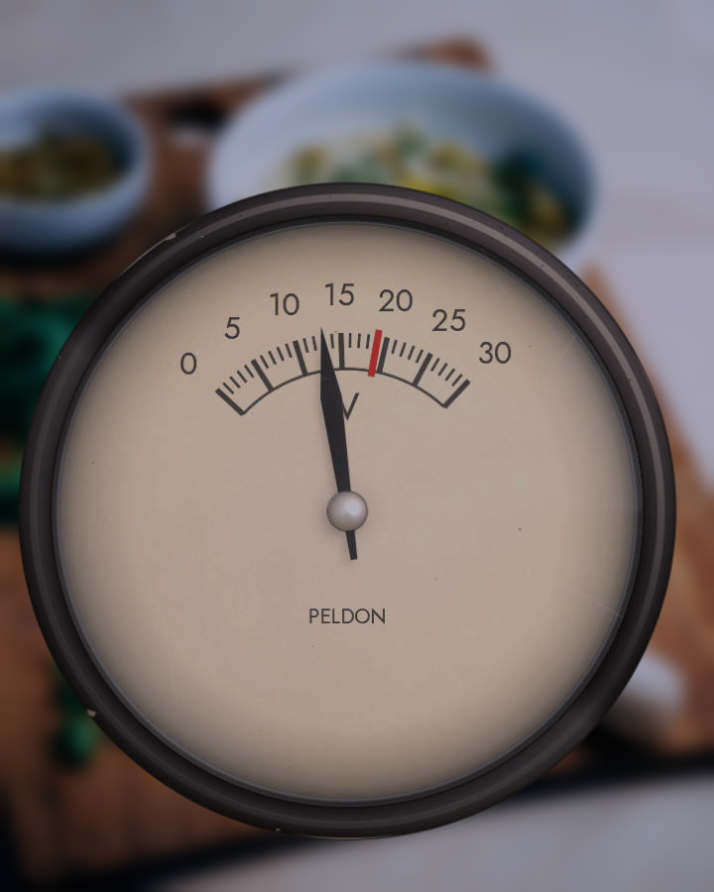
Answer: 13 V
